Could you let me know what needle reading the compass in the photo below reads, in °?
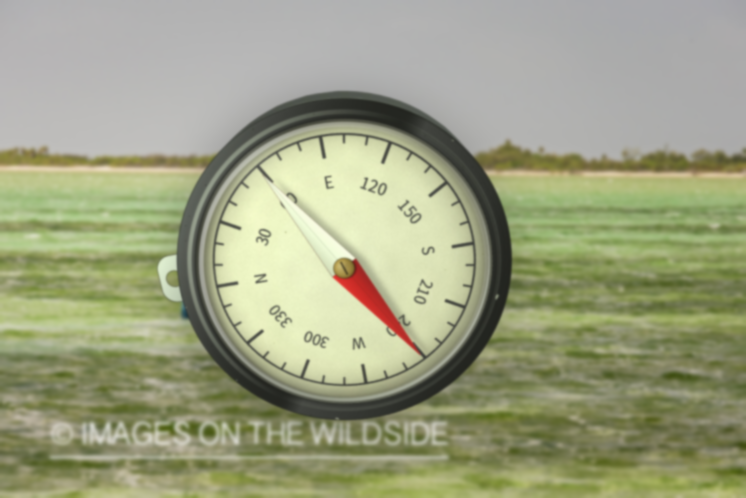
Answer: 240 °
